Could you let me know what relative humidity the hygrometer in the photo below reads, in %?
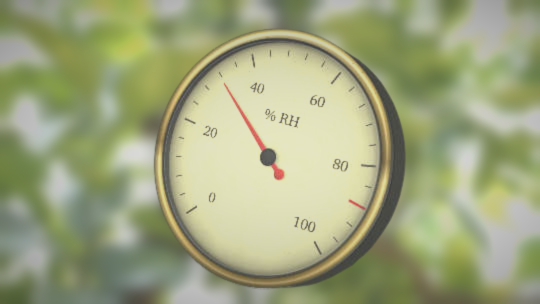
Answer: 32 %
